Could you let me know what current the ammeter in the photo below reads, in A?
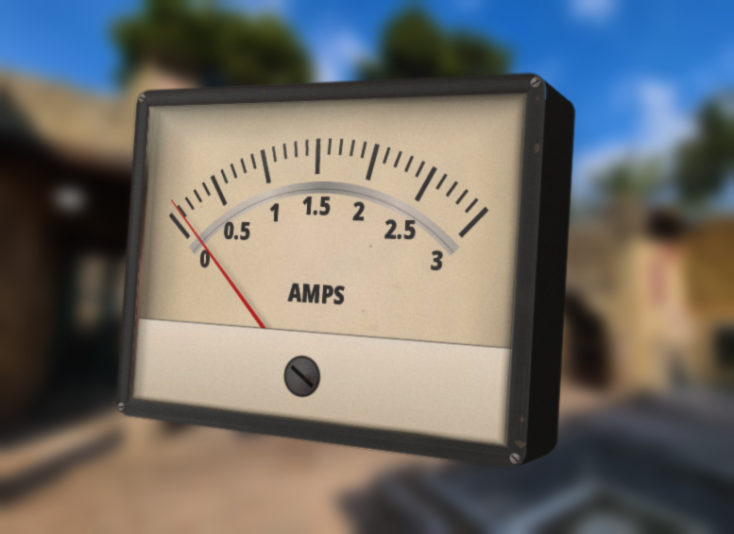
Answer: 0.1 A
